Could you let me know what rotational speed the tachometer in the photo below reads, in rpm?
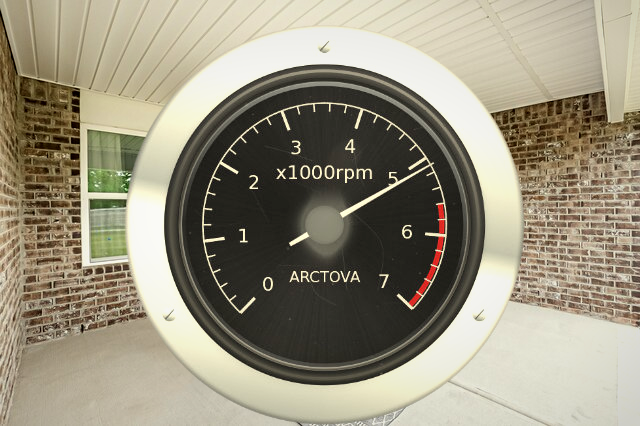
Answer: 5100 rpm
